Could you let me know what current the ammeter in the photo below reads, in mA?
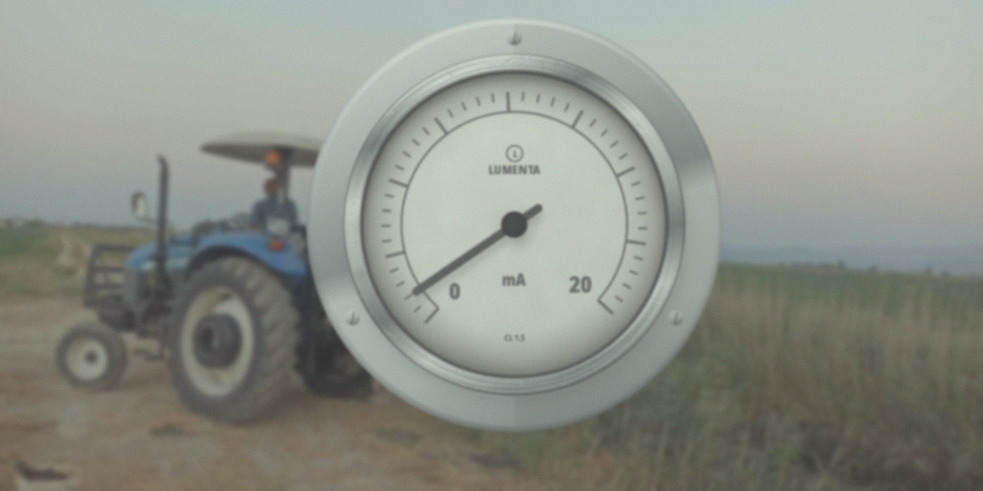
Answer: 1 mA
